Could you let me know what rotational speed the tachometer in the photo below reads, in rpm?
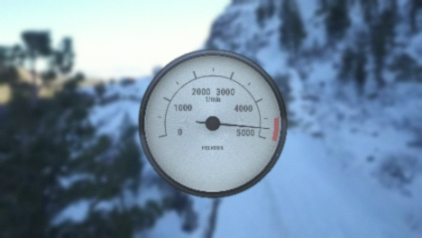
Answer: 4750 rpm
